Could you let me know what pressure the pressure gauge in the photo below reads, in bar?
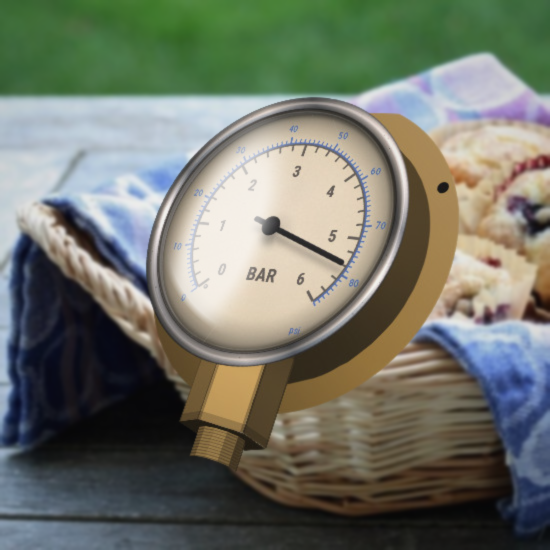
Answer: 5.4 bar
